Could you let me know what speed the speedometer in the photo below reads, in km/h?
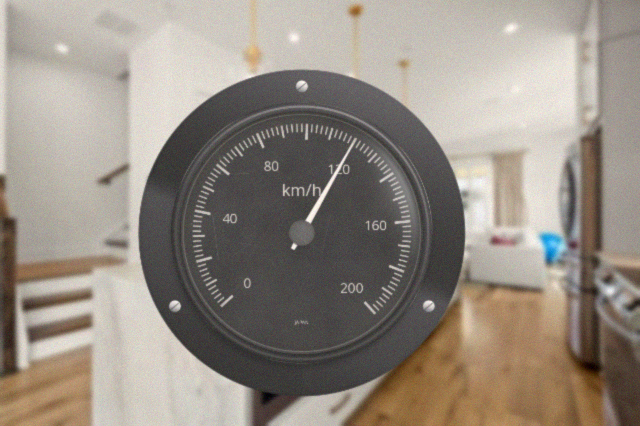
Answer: 120 km/h
